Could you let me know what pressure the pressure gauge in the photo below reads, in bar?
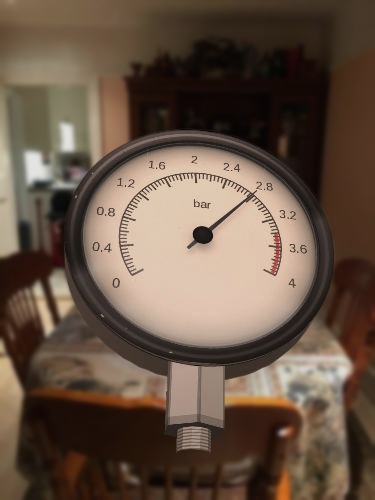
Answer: 2.8 bar
